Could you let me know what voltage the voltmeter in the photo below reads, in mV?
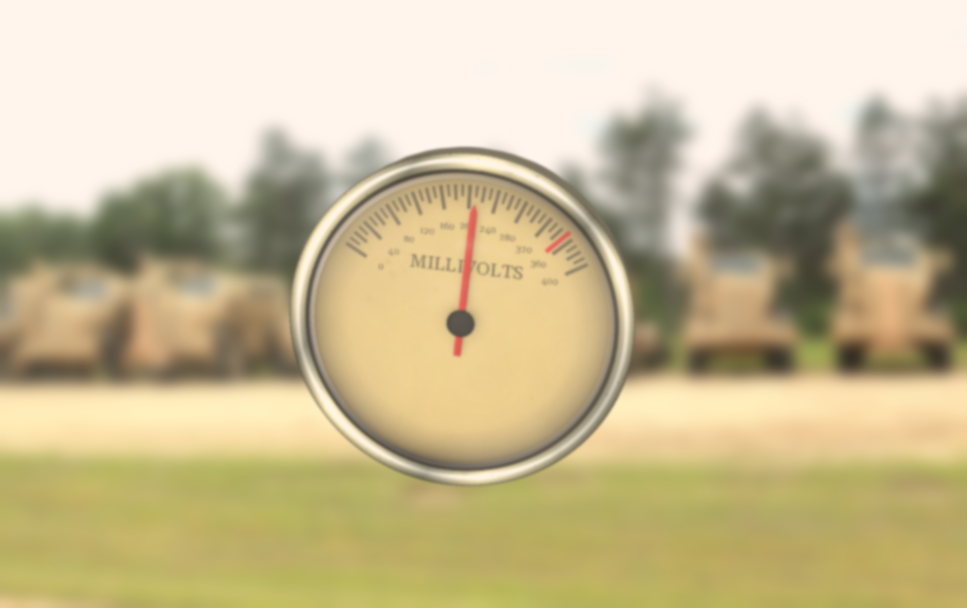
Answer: 210 mV
